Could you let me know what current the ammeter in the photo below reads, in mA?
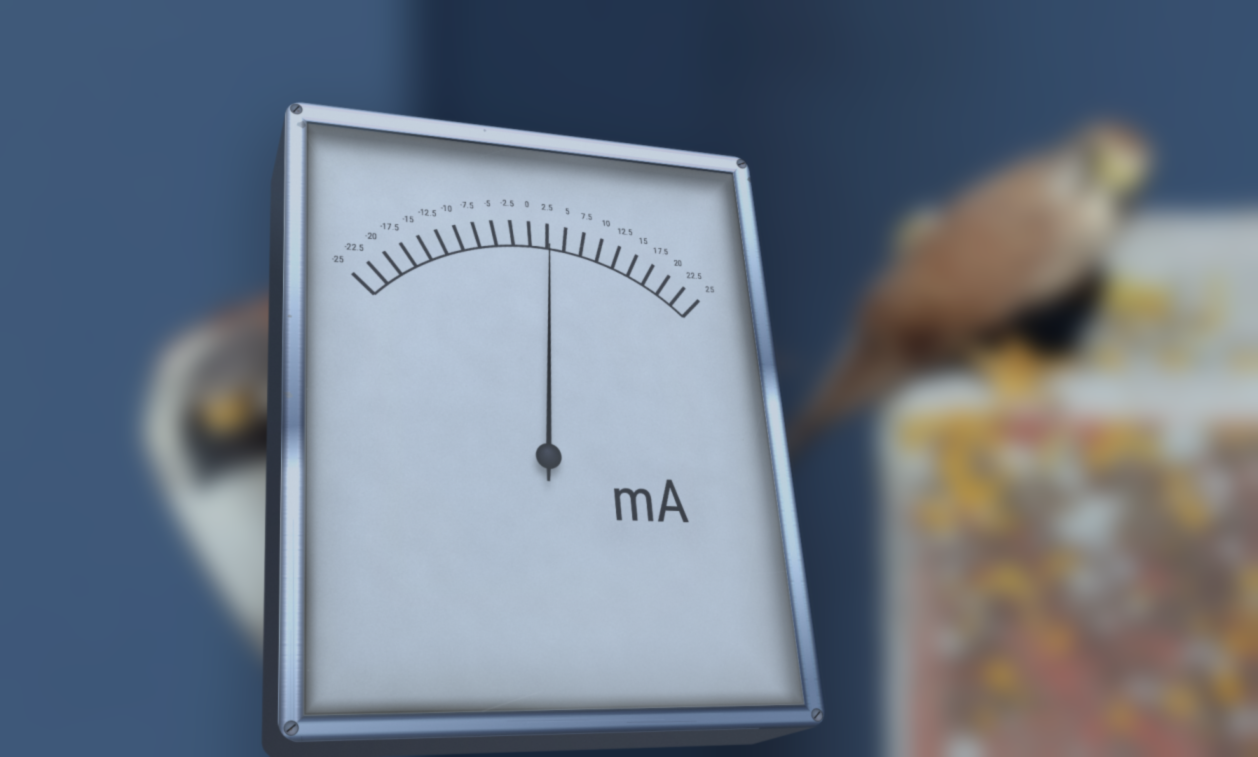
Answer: 2.5 mA
